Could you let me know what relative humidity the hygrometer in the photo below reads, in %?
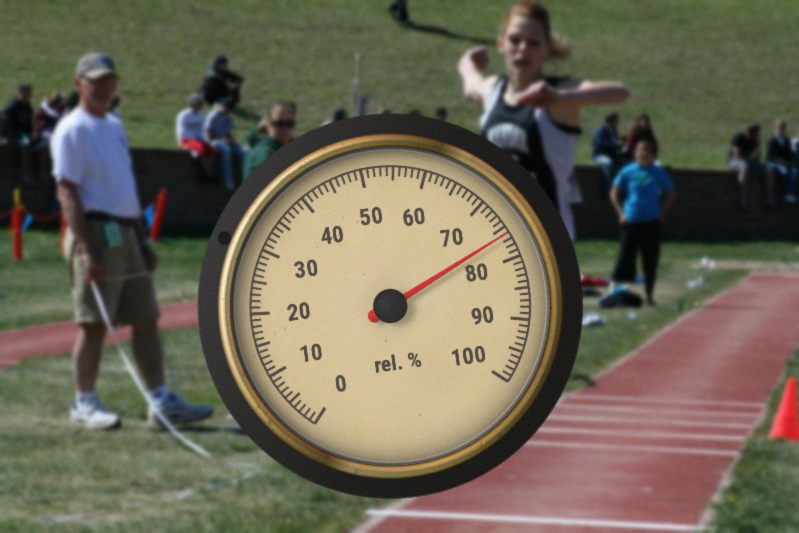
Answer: 76 %
